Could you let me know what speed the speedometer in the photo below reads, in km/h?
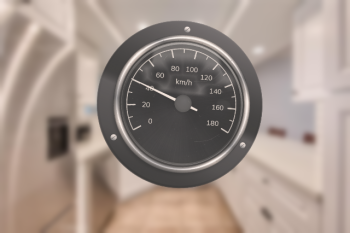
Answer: 40 km/h
